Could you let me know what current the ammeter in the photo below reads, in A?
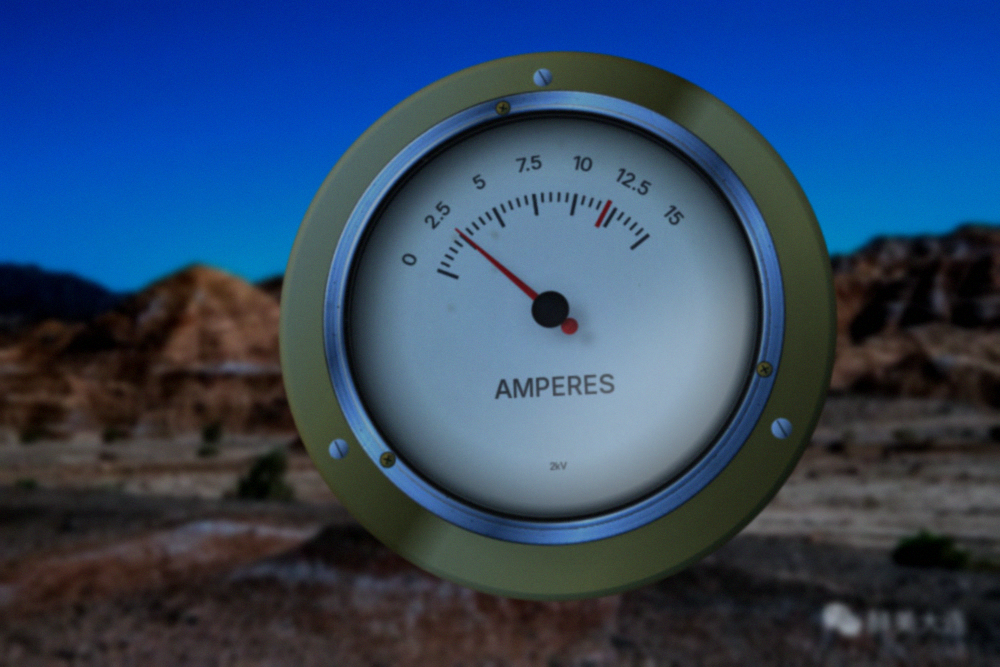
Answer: 2.5 A
